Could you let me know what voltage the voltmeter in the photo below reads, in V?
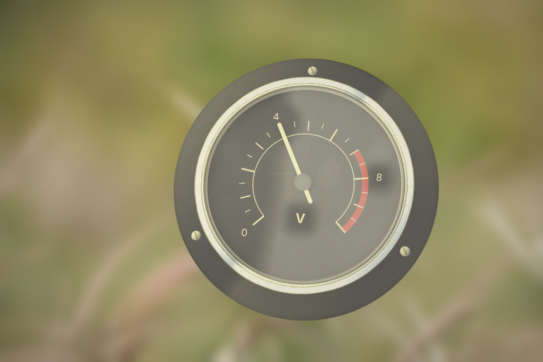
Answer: 4 V
